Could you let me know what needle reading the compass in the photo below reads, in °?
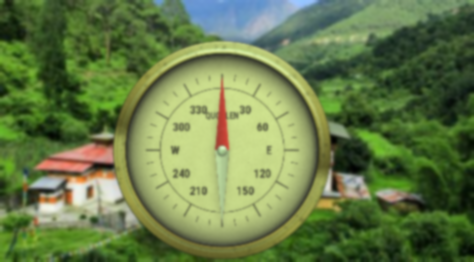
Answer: 0 °
